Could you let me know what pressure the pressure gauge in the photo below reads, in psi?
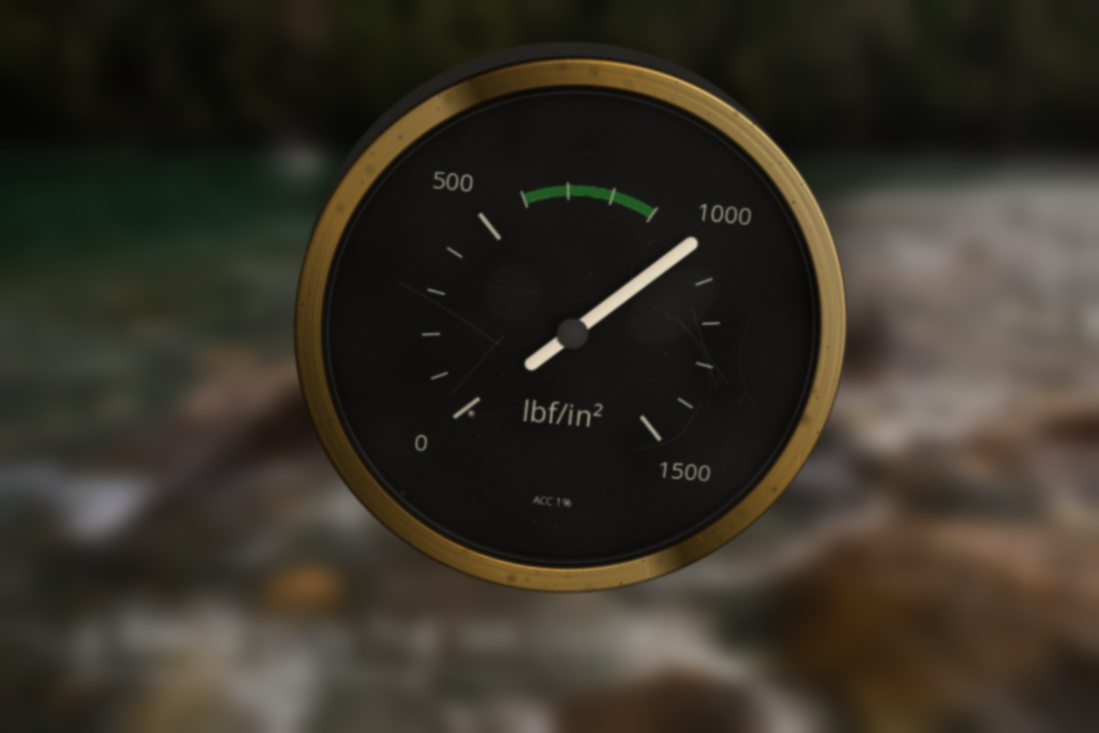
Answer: 1000 psi
